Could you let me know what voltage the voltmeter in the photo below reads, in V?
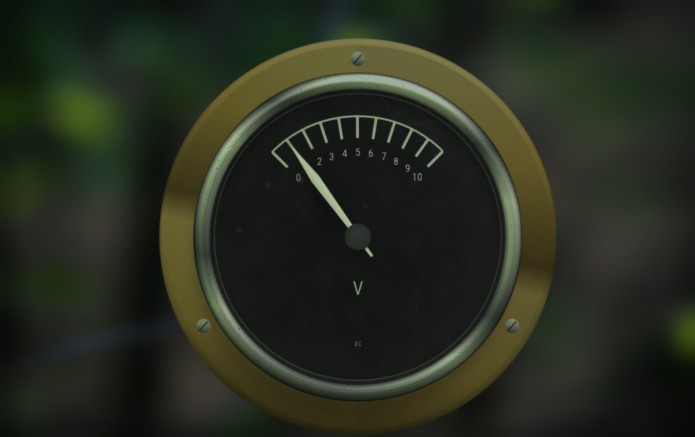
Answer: 1 V
